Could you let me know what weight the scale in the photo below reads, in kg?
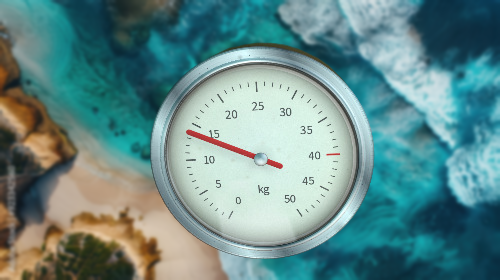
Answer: 14 kg
